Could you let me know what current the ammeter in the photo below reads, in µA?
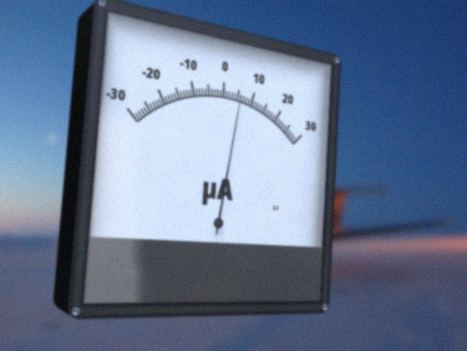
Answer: 5 µA
